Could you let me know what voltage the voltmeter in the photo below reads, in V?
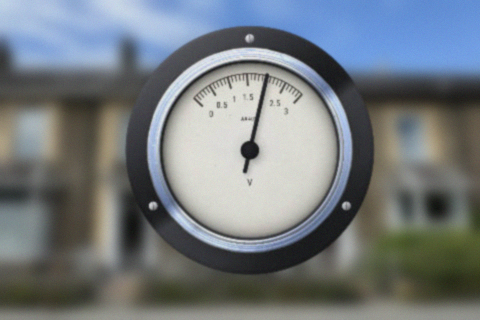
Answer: 2 V
